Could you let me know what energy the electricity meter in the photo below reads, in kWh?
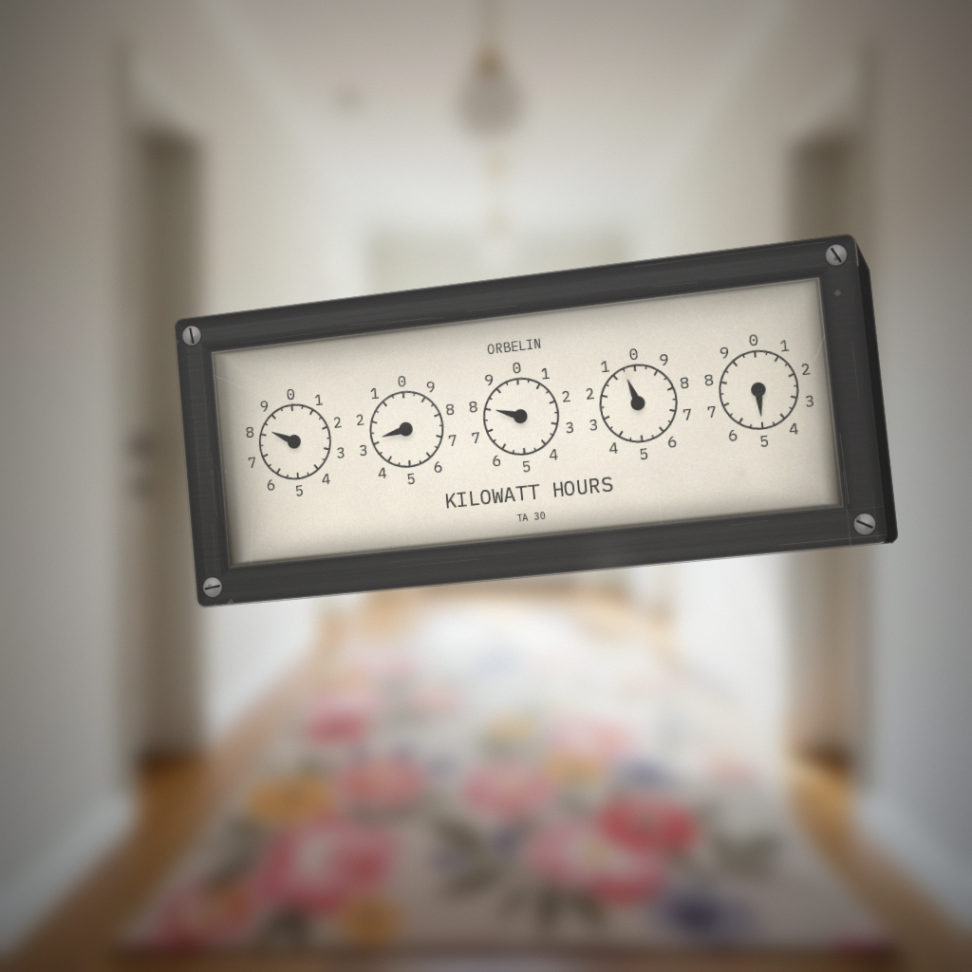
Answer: 82805 kWh
